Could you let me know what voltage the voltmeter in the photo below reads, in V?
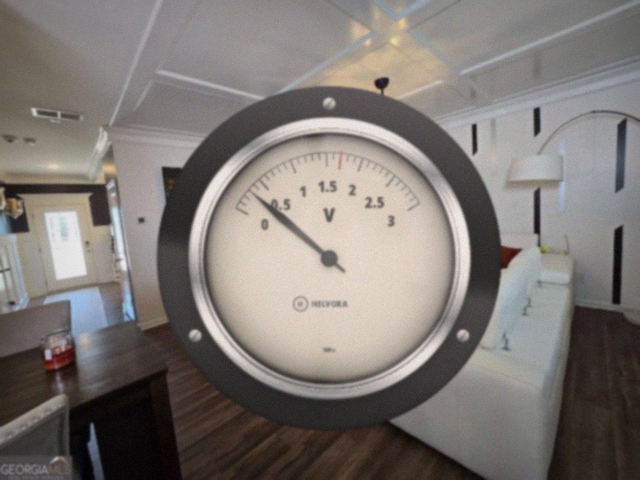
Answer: 0.3 V
